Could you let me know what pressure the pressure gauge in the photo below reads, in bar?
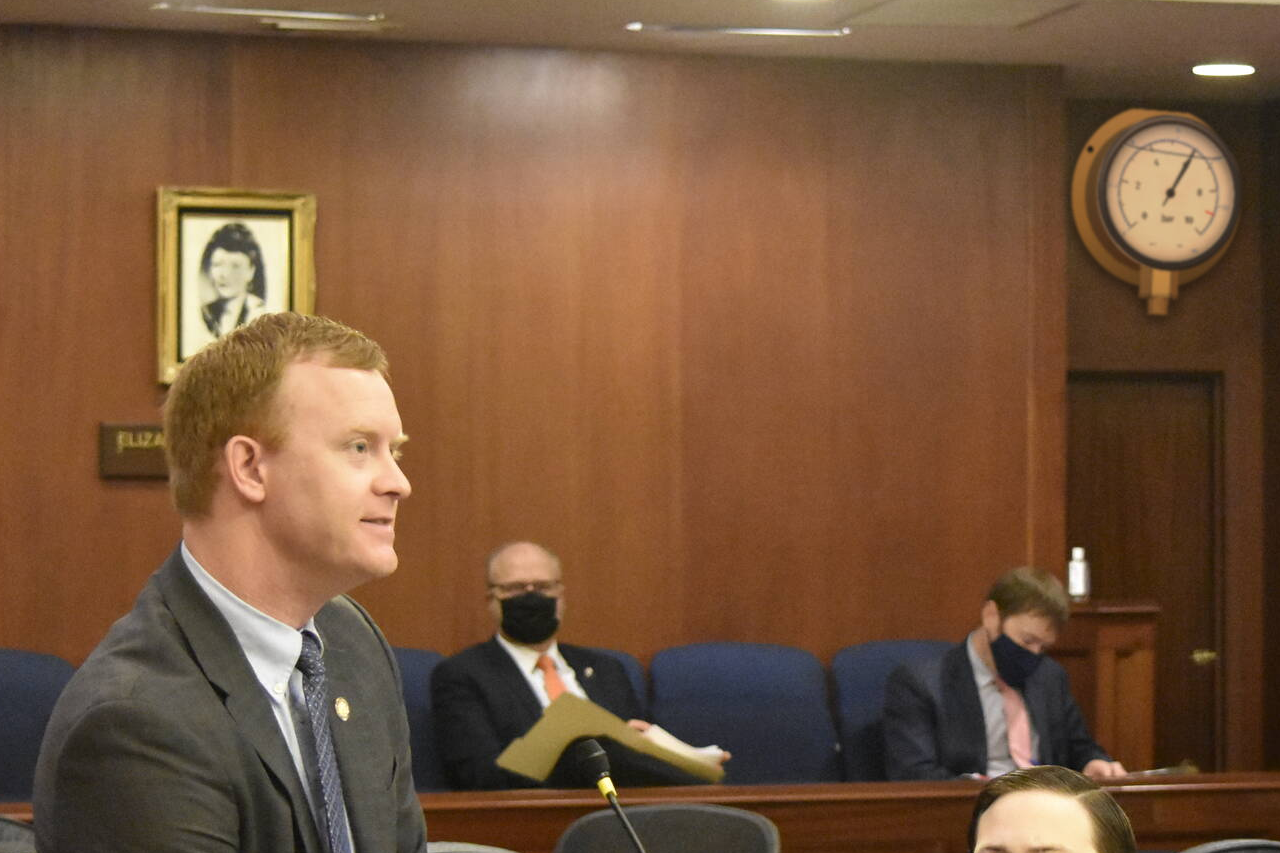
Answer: 6 bar
